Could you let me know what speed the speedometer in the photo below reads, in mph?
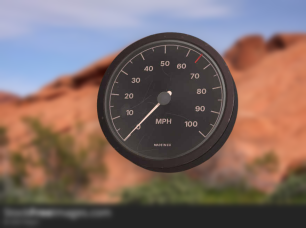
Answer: 0 mph
